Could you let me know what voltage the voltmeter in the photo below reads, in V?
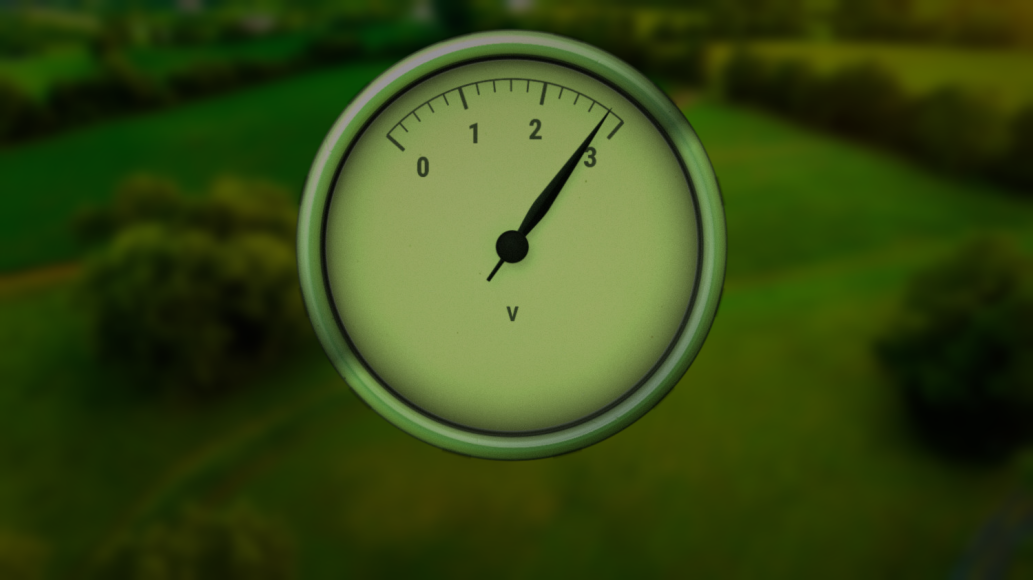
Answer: 2.8 V
